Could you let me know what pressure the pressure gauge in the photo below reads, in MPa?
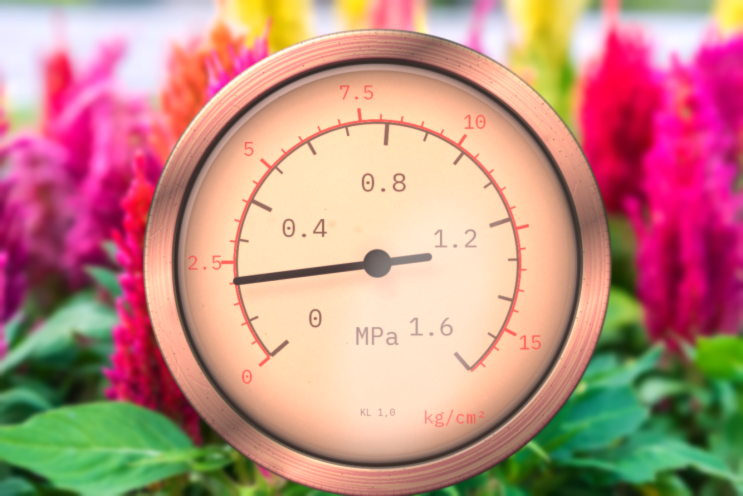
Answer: 0.2 MPa
